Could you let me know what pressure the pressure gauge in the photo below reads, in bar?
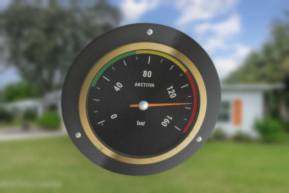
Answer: 135 bar
